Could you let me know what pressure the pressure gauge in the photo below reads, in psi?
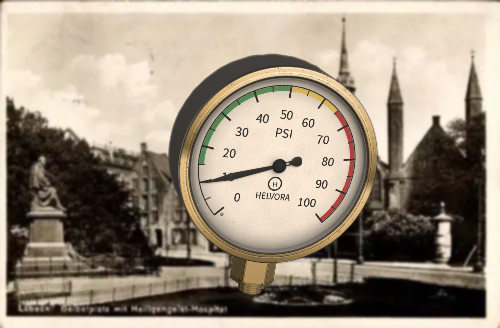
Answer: 10 psi
